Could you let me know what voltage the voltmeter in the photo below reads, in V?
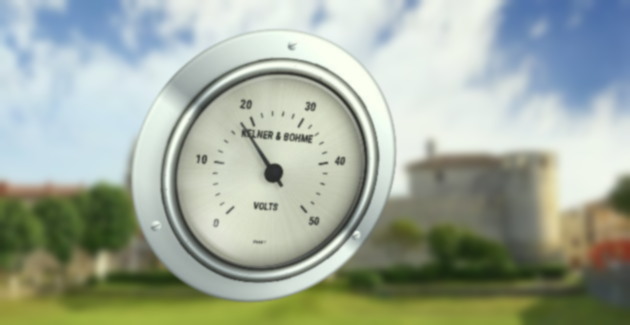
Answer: 18 V
